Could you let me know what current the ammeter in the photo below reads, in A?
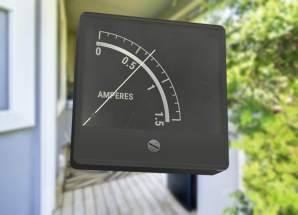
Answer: 0.65 A
